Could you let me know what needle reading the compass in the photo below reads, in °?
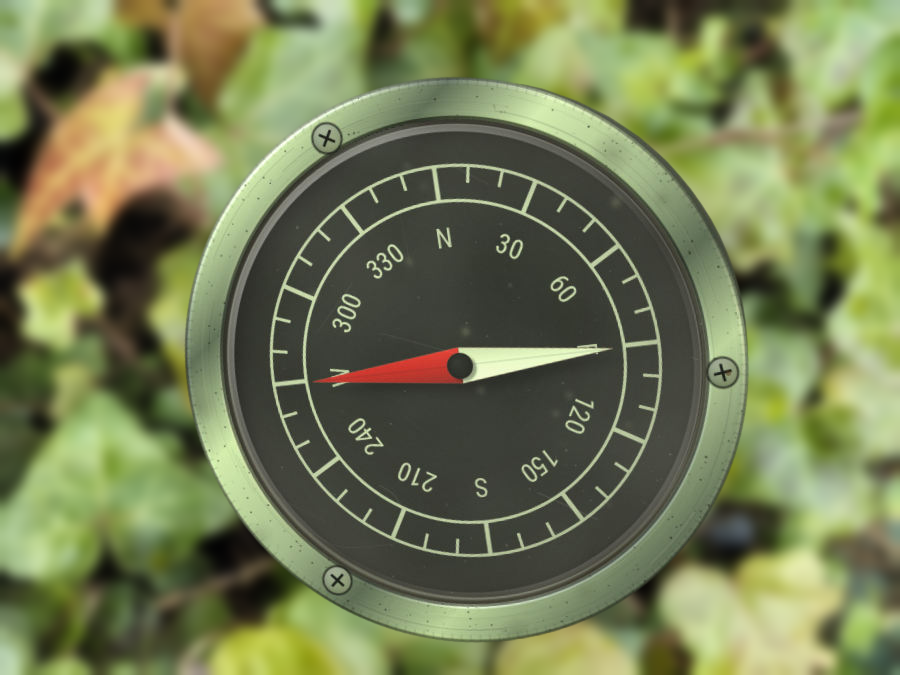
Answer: 270 °
